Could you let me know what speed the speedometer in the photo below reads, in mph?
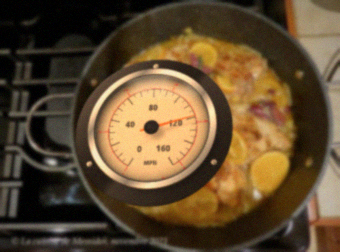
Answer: 120 mph
